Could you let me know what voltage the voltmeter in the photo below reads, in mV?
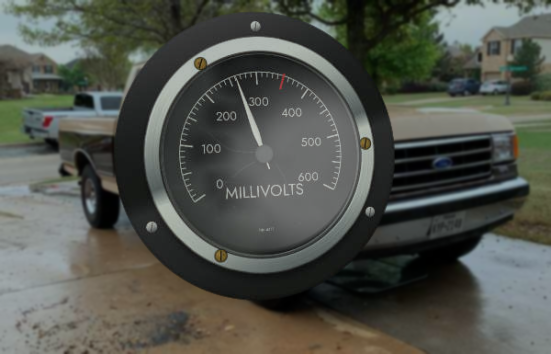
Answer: 260 mV
